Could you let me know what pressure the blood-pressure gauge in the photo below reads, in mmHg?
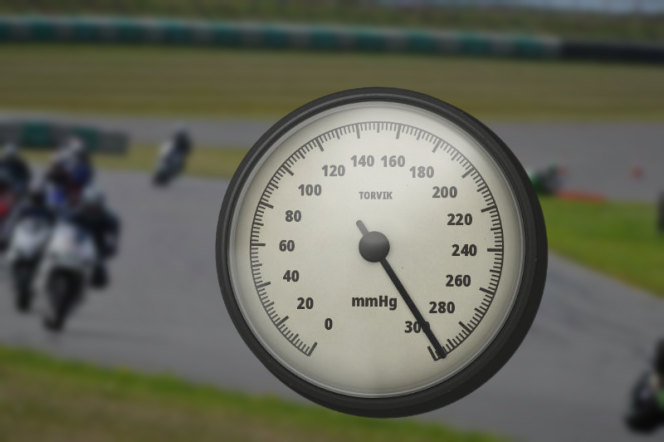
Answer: 296 mmHg
